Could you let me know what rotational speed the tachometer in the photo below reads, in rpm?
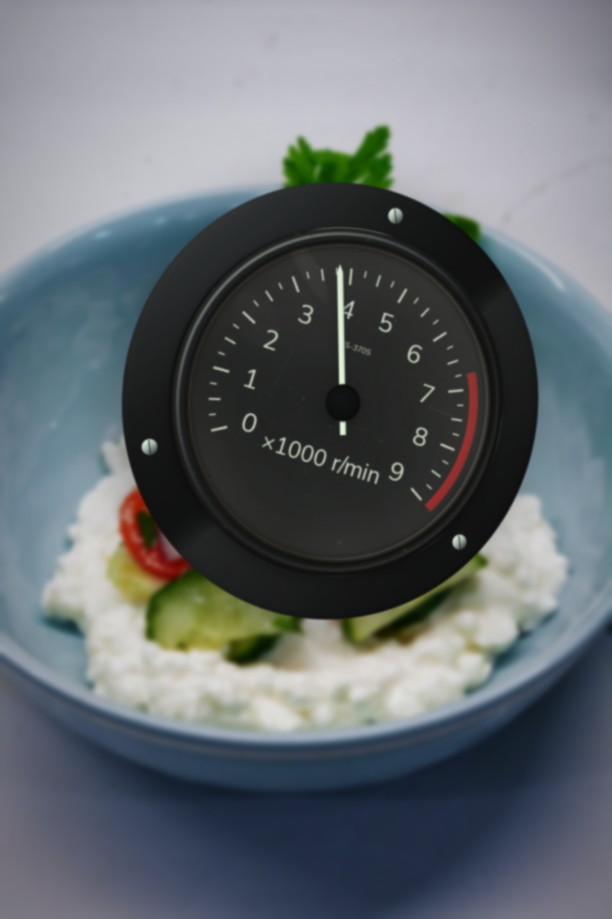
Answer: 3750 rpm
